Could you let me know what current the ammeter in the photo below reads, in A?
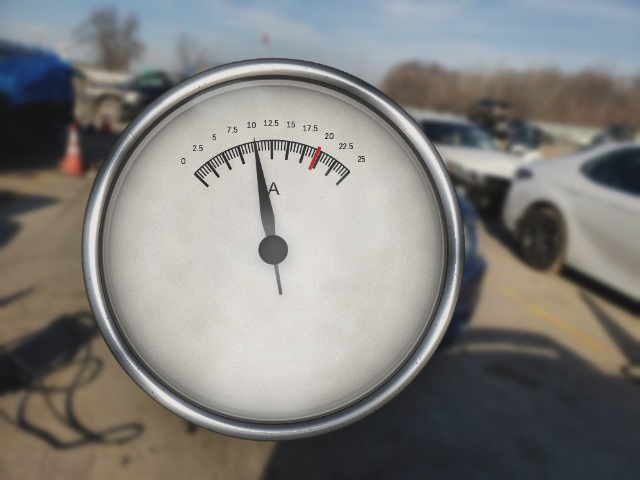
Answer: 10 A
